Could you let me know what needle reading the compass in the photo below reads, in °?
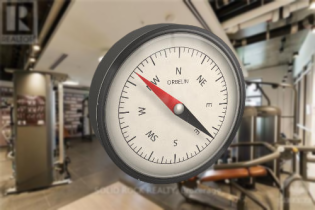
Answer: 310 °
